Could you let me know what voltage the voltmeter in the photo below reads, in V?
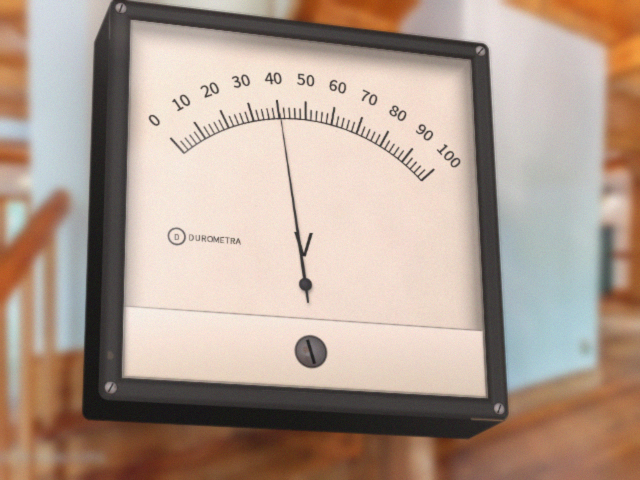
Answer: 40 V
